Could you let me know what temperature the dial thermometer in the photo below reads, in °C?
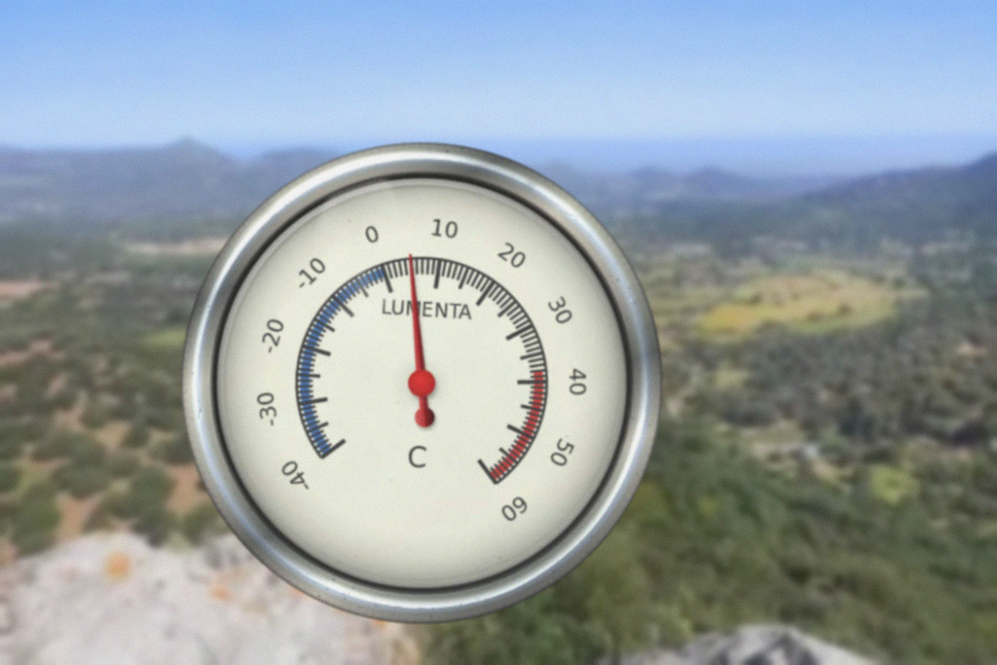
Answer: 5 °C
